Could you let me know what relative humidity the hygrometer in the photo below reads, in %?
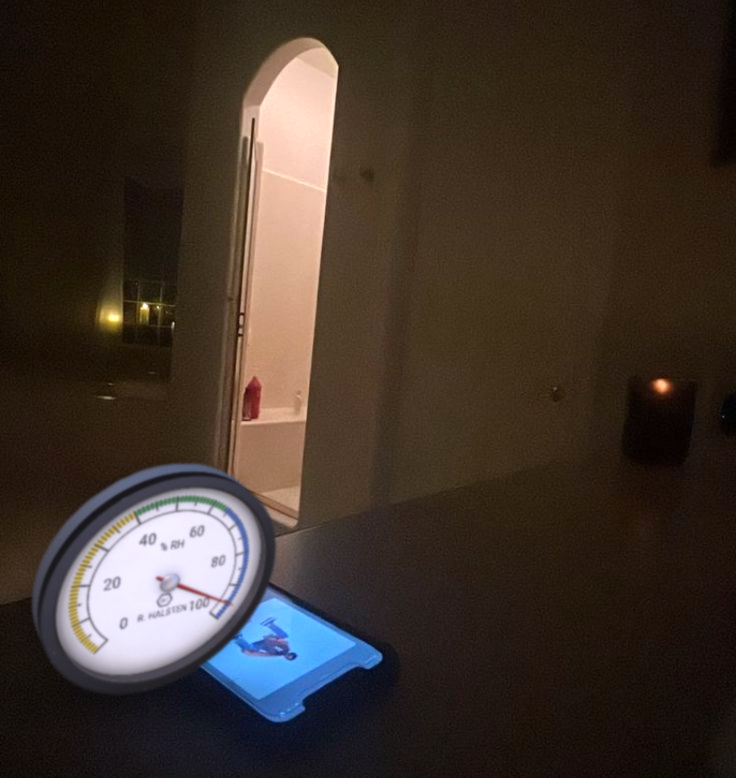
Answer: 95 %
